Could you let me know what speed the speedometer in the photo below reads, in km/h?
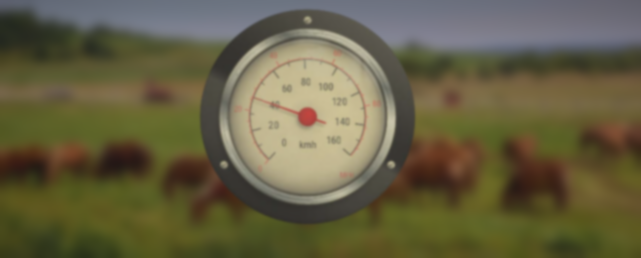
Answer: 40 km/h
